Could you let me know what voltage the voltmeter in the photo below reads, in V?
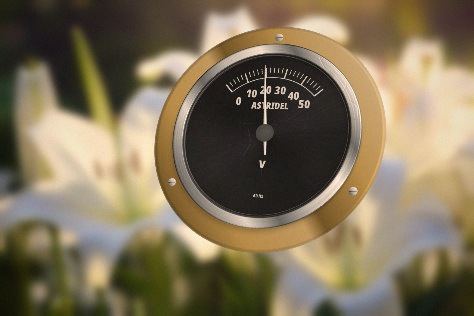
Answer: 20 V
